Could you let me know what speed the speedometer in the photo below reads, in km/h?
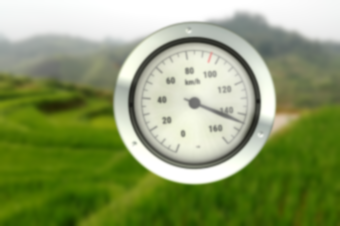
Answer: 145 km/h
